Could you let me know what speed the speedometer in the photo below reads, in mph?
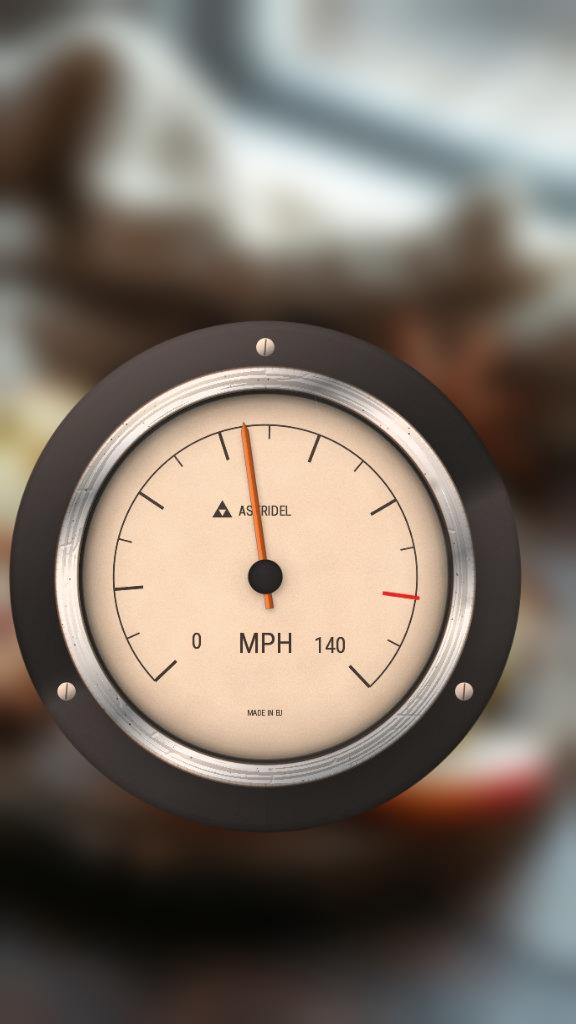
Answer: 65 mph
